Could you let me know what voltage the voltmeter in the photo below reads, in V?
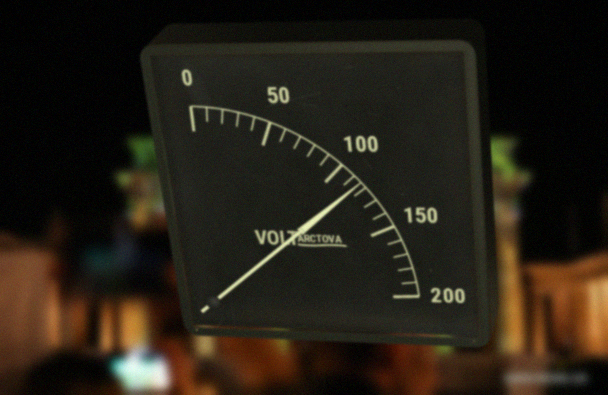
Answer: 115 V
